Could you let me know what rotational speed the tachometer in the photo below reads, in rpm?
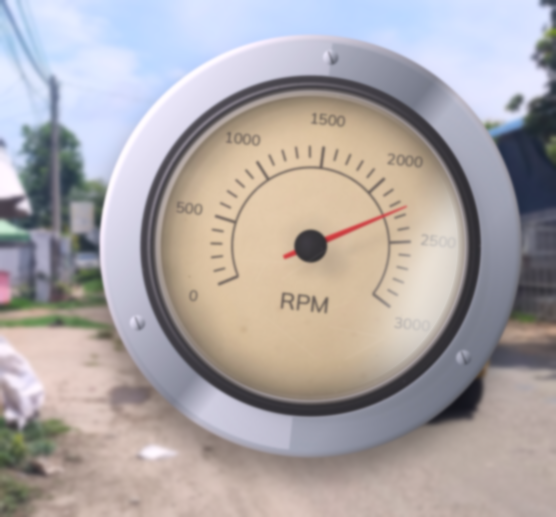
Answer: 2250 rpm
